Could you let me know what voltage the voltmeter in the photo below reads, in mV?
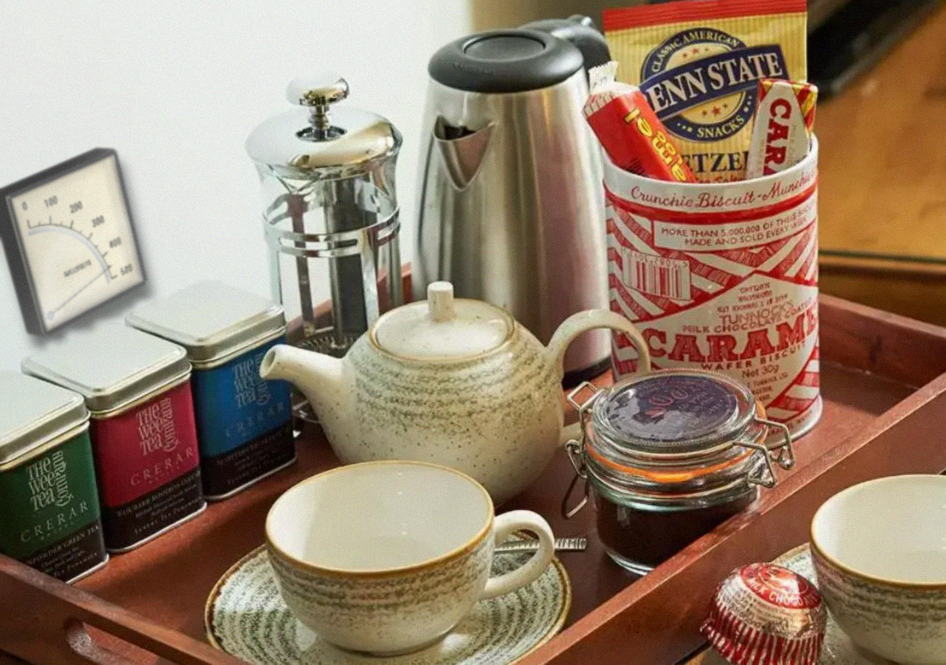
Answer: 450 mV
